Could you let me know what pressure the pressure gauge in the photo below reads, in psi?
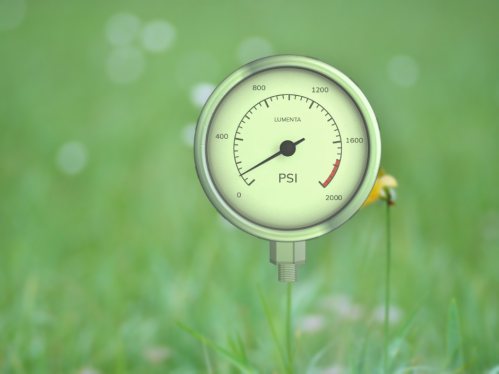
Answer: 100 psi
